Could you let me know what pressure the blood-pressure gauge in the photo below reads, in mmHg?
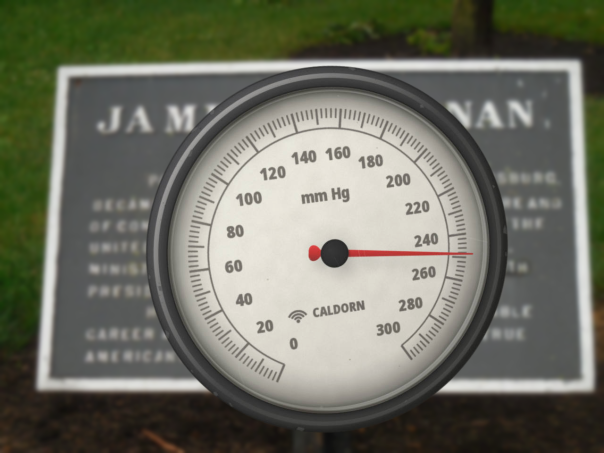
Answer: 248 mmHg
